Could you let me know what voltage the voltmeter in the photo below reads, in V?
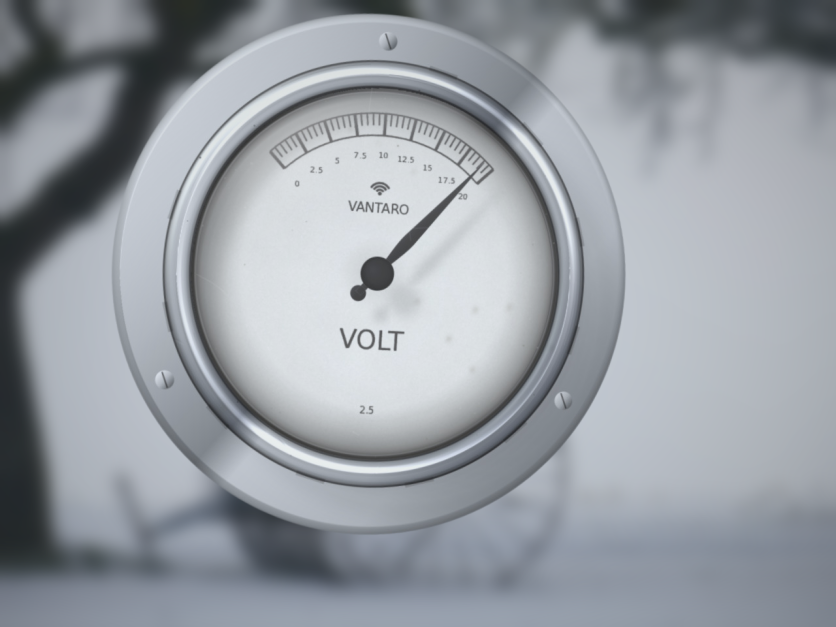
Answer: 19 V
